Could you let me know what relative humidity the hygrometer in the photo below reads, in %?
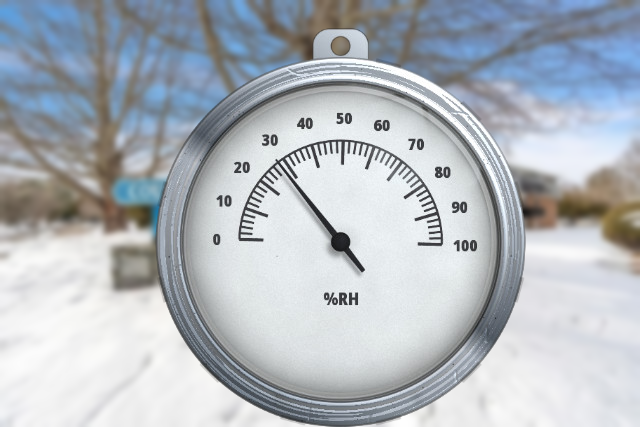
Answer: 28 %
